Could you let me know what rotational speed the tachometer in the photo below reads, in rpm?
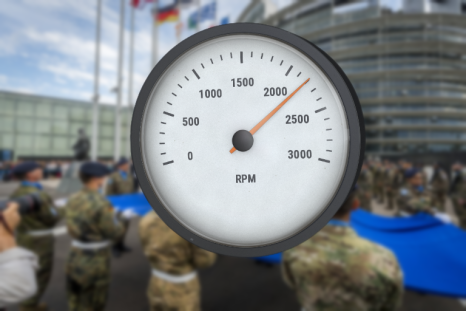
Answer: 2200 rpm
